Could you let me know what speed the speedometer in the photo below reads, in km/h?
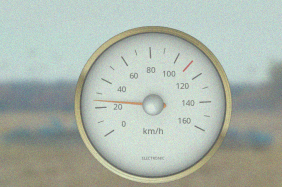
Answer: 25 km/h
